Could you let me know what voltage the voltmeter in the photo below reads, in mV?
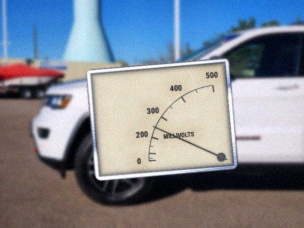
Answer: 250 mV
